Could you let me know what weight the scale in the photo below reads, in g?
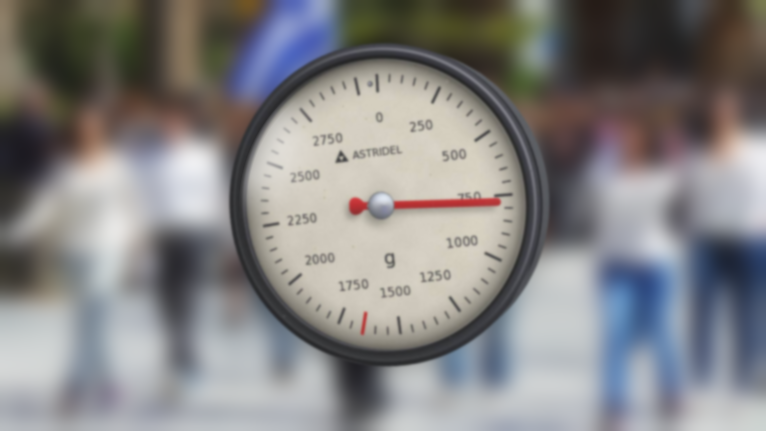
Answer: 775 g
